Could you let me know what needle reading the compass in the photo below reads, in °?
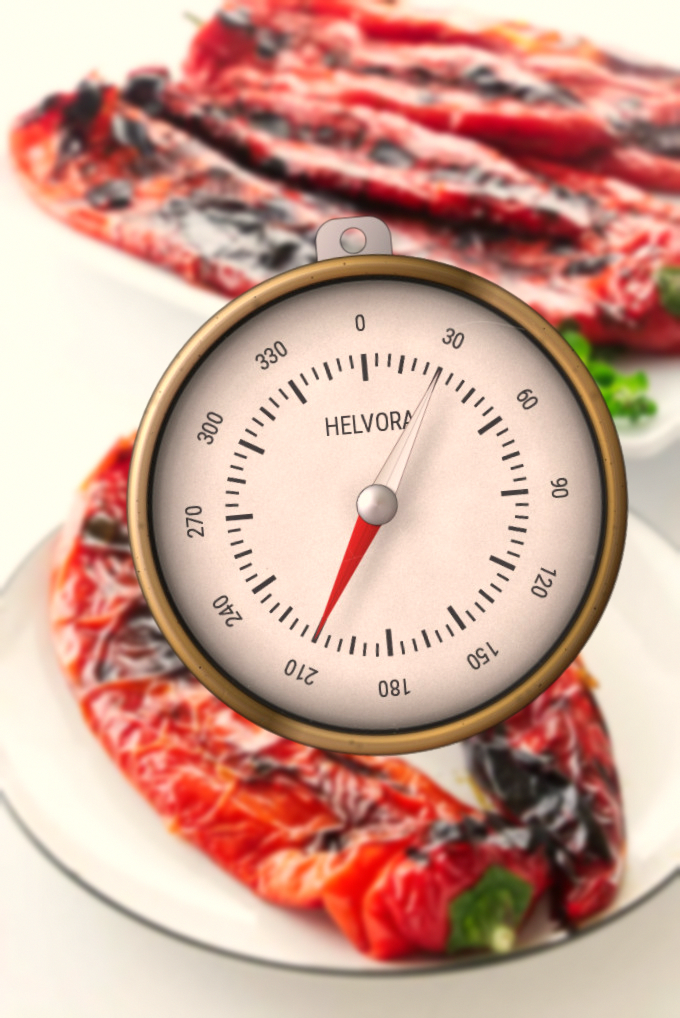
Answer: 210 °
